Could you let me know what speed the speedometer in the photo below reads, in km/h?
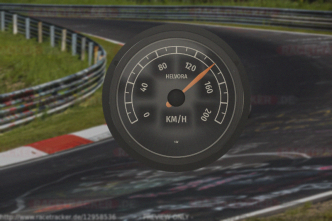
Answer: 140 km/h
